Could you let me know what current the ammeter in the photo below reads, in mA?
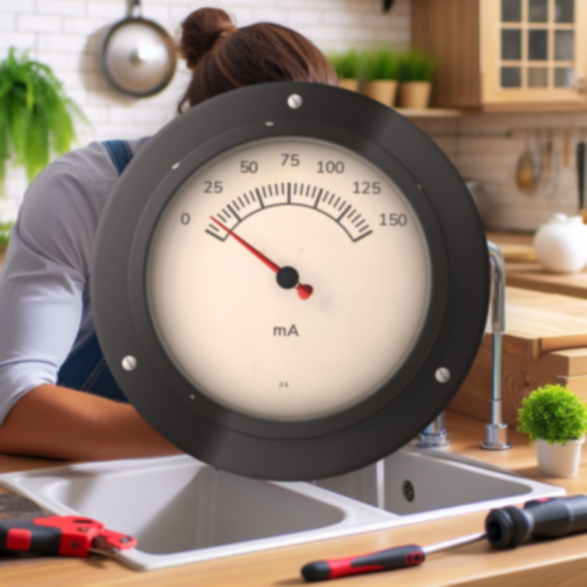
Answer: 10 mA
